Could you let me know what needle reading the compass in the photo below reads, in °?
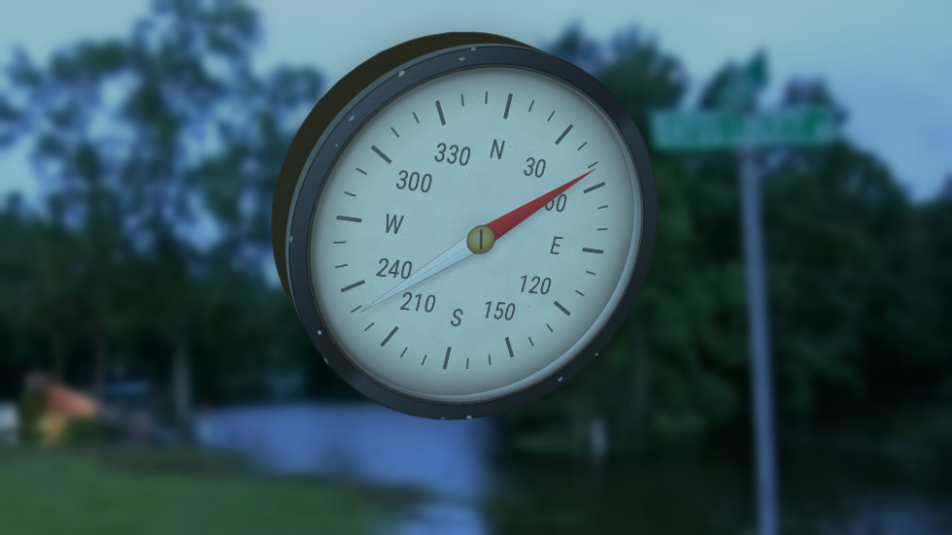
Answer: 50 °
